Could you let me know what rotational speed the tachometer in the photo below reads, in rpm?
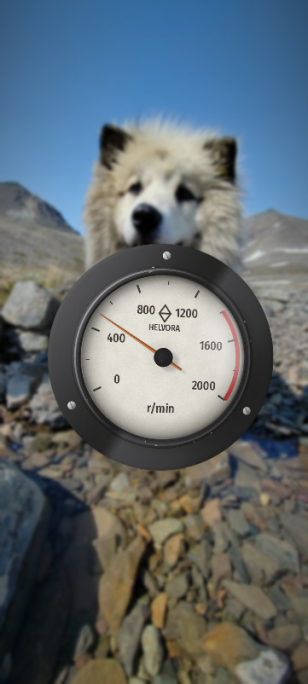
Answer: 500 rpm
